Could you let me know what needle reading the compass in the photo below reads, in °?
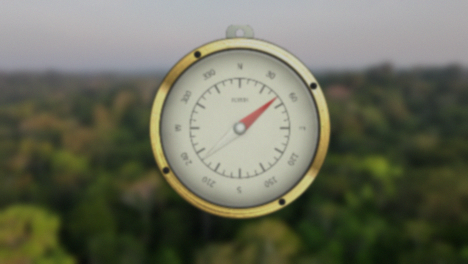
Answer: 50 °
